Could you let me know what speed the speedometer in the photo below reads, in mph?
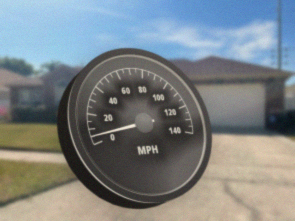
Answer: 5 mph
